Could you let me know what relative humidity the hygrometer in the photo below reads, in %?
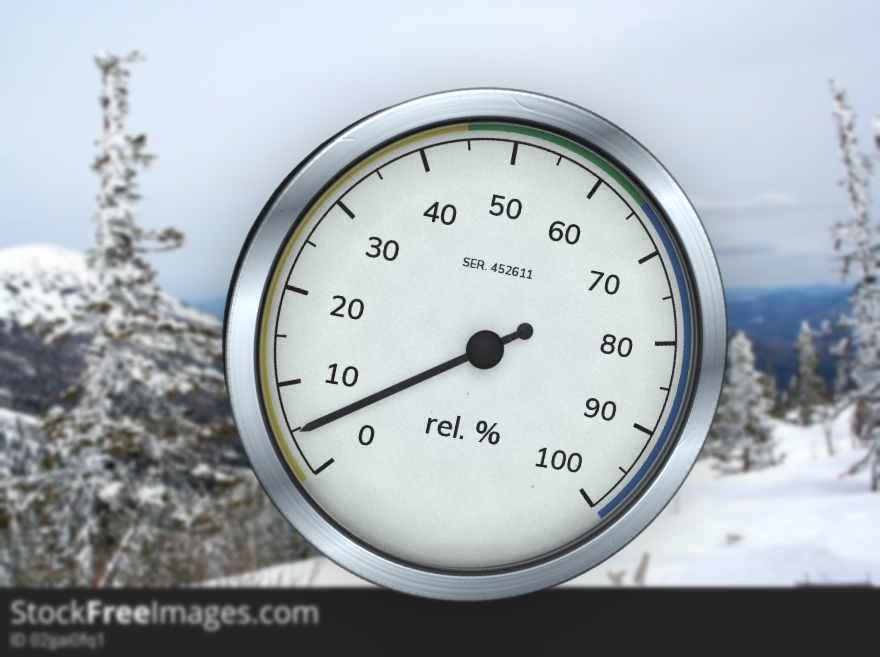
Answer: 5 %
